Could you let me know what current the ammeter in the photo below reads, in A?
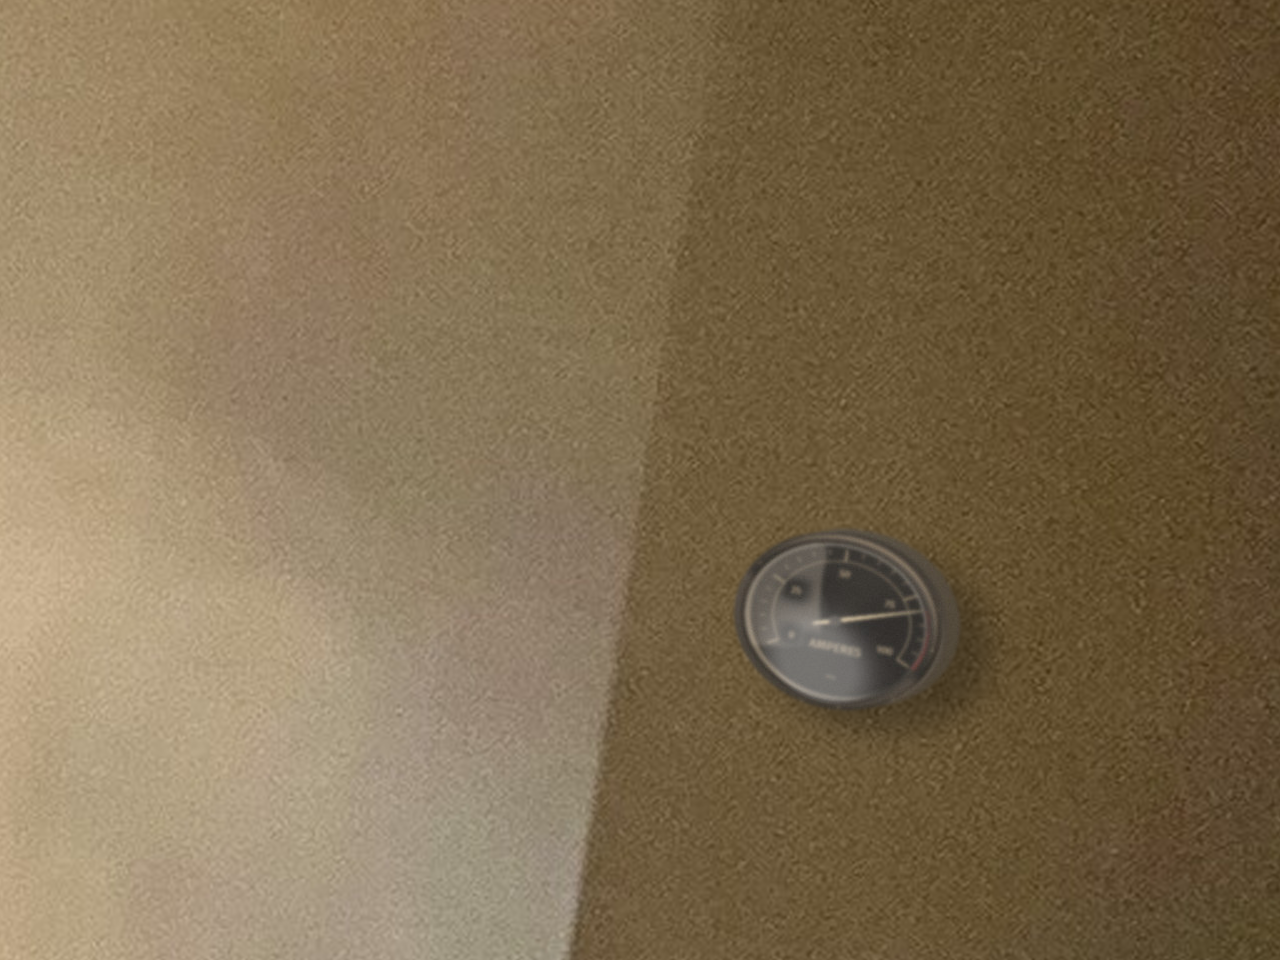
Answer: 80 A
